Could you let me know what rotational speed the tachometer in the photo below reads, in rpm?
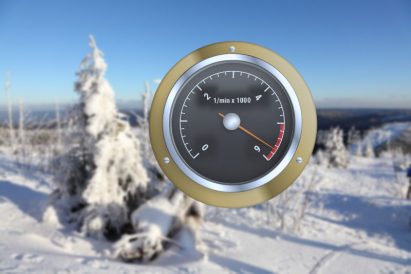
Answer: 5700 rpm
